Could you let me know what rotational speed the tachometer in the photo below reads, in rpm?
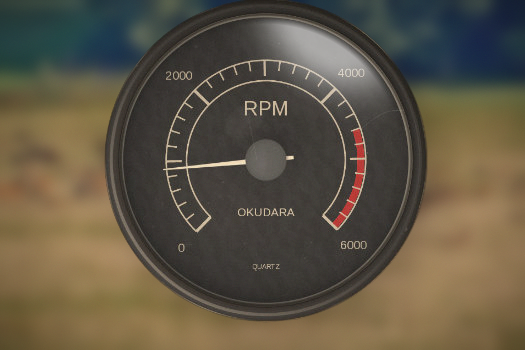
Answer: 900 rpm
